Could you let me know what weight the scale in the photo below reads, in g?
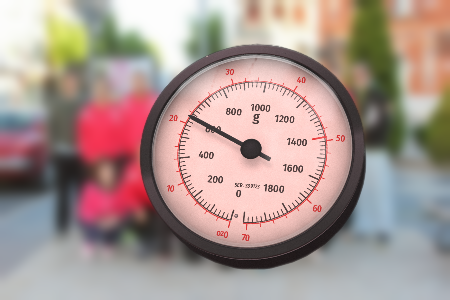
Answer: 600 g
